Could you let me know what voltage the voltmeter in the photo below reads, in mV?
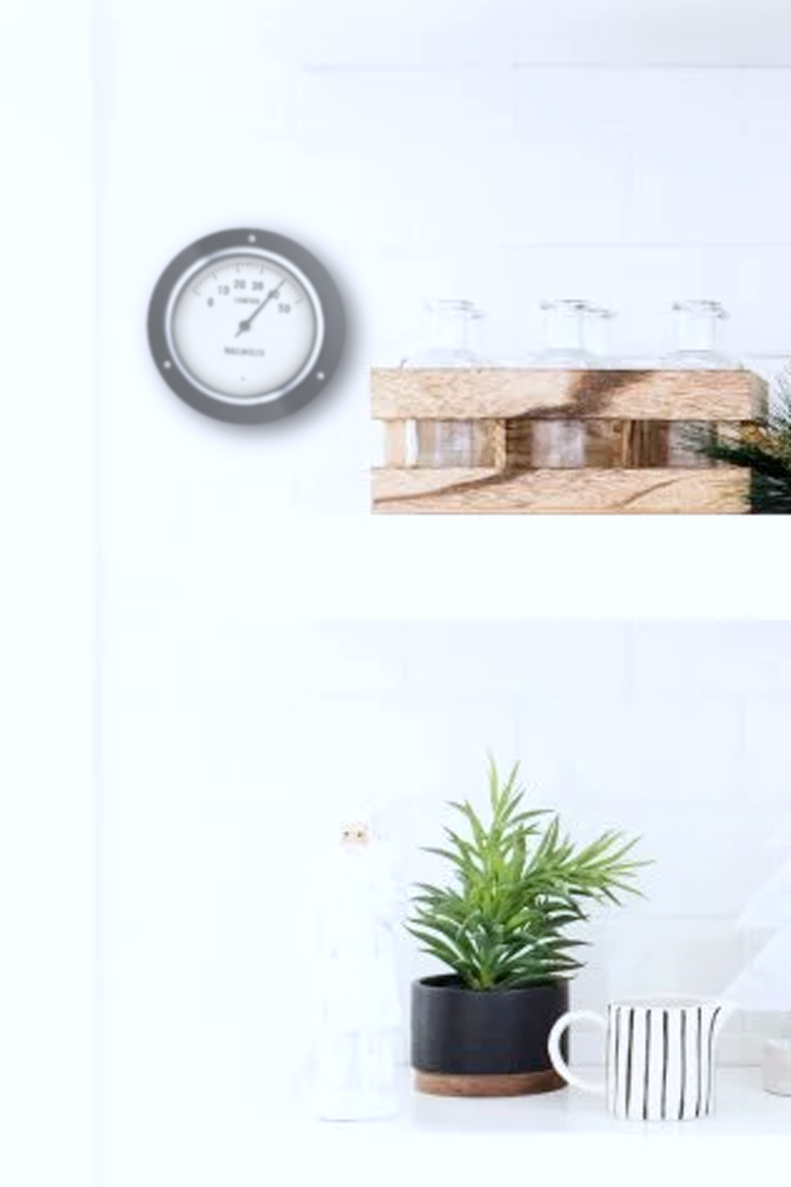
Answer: 40 mV
